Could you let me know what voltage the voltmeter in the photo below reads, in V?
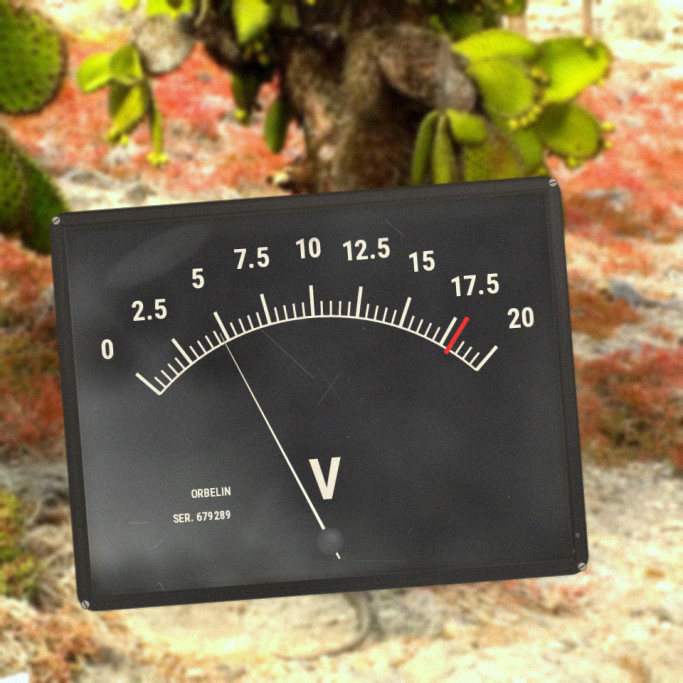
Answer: 4.75 V
